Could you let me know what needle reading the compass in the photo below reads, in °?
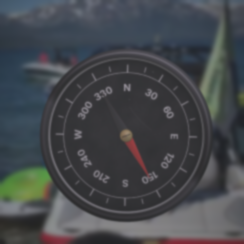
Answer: 150 °
